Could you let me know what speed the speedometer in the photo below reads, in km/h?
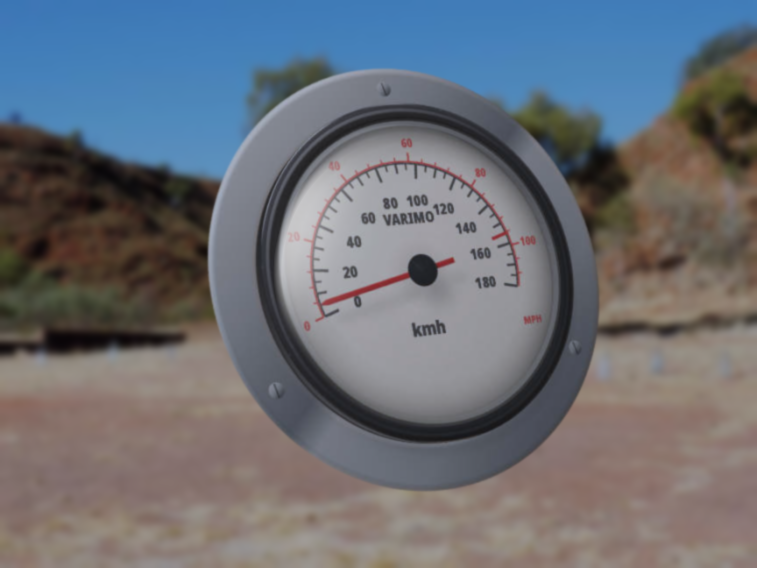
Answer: 5 km/h
